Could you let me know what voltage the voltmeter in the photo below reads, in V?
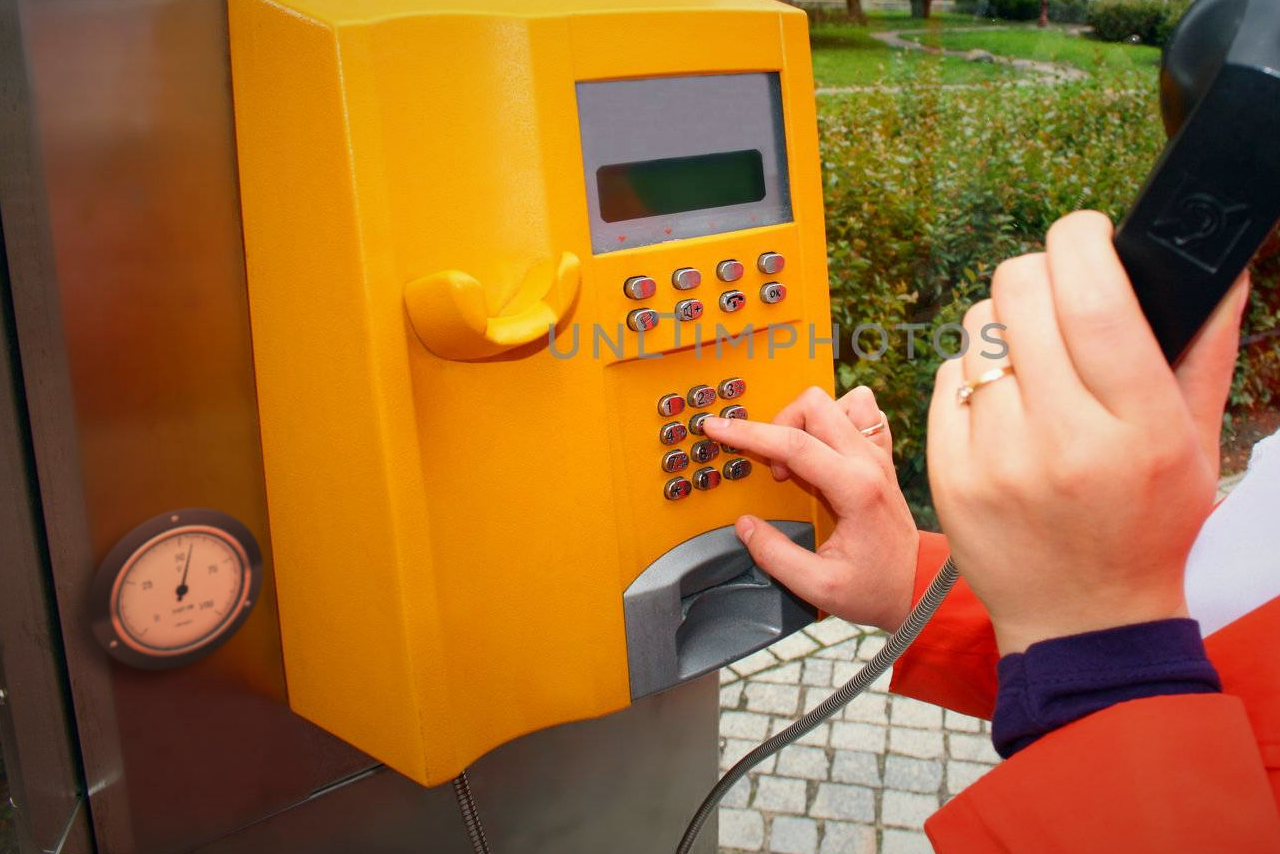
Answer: 55 V
